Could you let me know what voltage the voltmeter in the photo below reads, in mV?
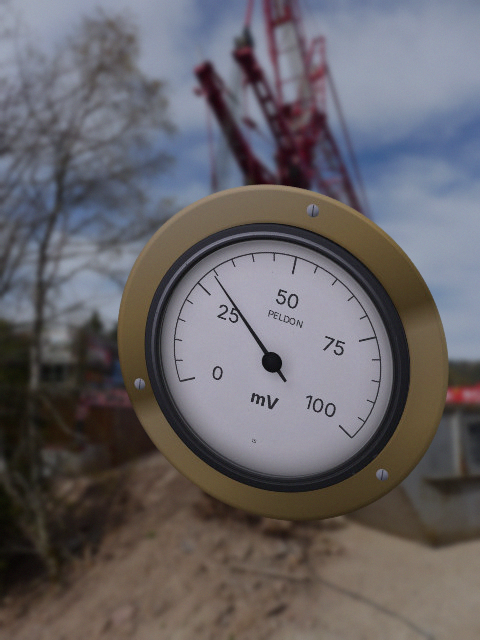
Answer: 30 mV
